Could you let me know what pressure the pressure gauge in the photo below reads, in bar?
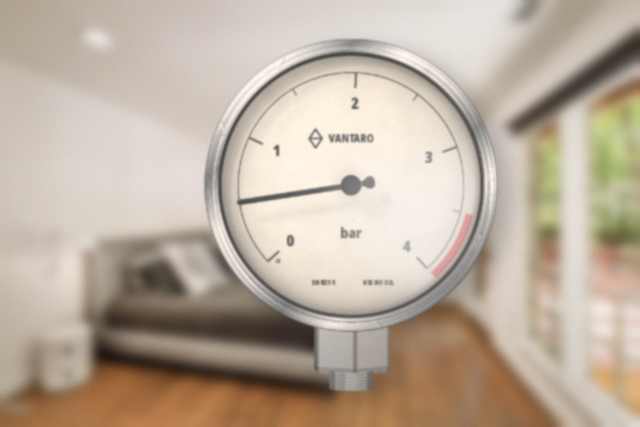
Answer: 0.5 bar
